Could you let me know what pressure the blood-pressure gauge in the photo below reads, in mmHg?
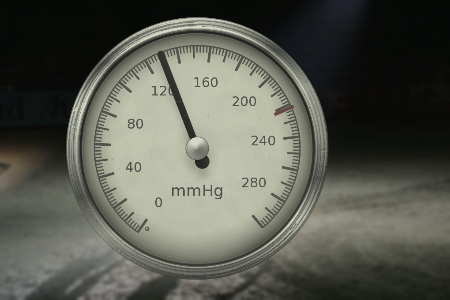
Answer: 130 mmHg
